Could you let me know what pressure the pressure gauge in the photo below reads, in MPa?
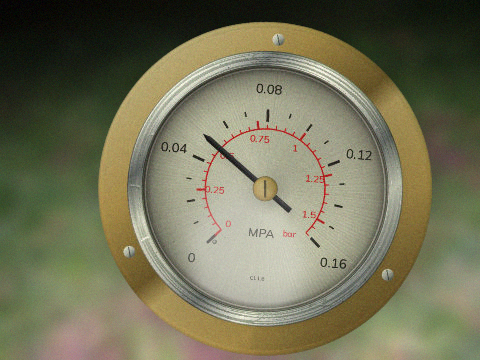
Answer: 0.05 MPa
